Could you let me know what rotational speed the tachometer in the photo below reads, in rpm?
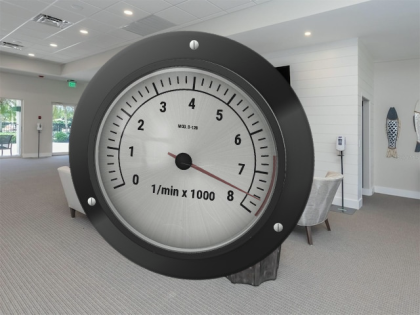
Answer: 7600 rpm
